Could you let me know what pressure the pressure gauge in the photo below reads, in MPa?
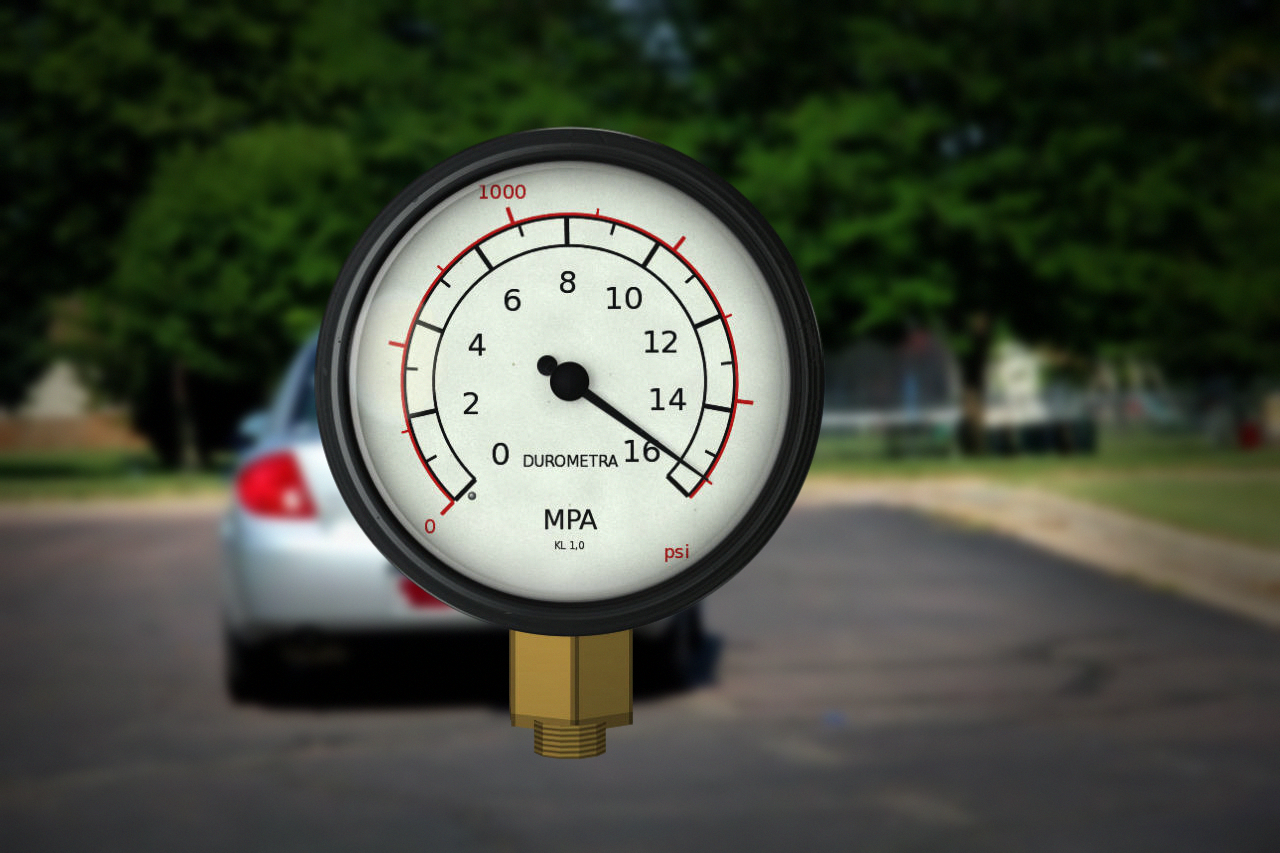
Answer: 15.5 MPa
